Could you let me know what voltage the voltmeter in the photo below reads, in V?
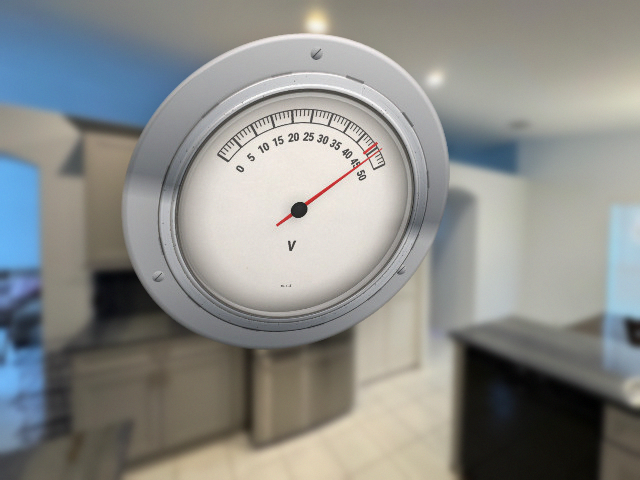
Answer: 45 V
